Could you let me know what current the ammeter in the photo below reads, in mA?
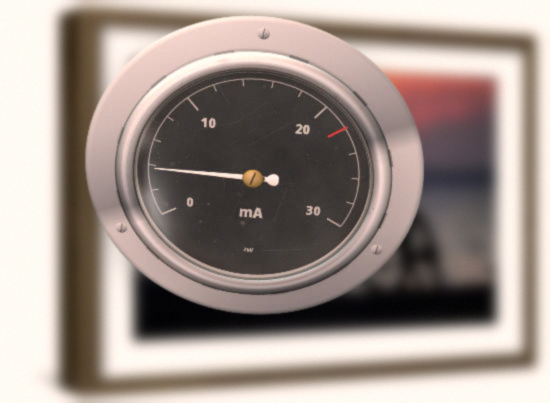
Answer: 4 mA
